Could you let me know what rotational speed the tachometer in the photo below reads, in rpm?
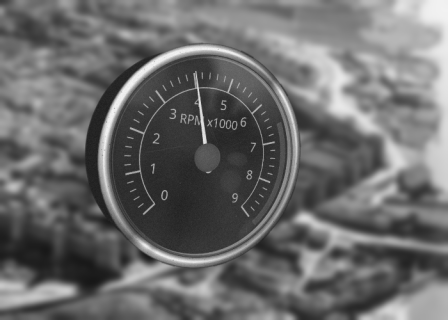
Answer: 4000 rpm
